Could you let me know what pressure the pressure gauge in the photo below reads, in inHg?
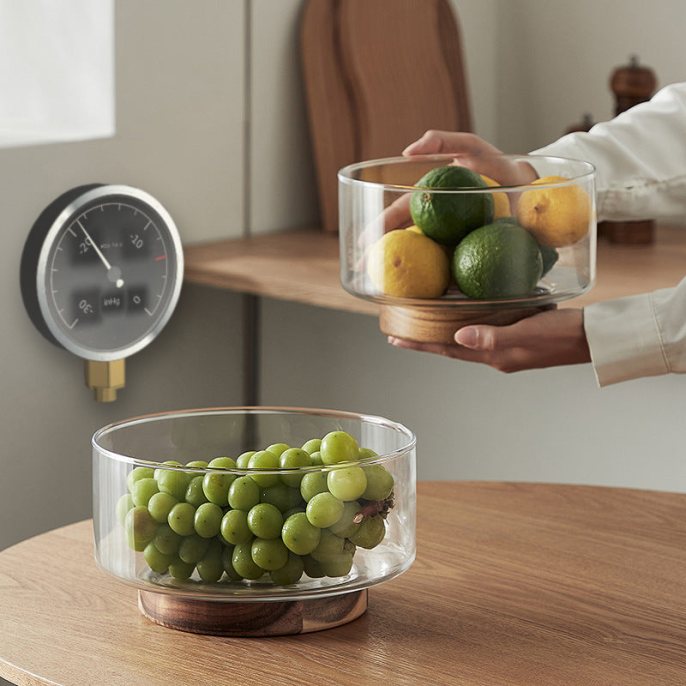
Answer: -19 inHg
